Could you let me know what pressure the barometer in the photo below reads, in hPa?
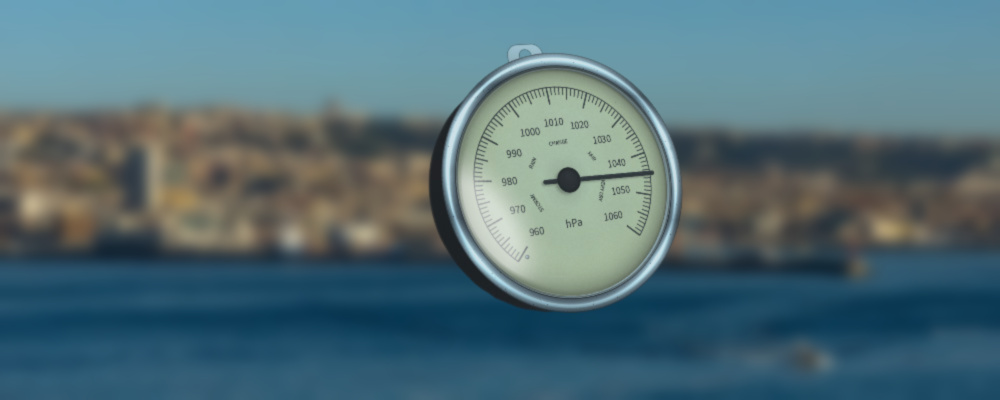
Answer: 1045 hPa
